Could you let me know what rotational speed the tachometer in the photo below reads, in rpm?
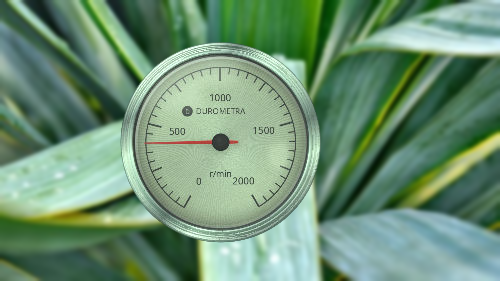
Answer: 400 rpm
